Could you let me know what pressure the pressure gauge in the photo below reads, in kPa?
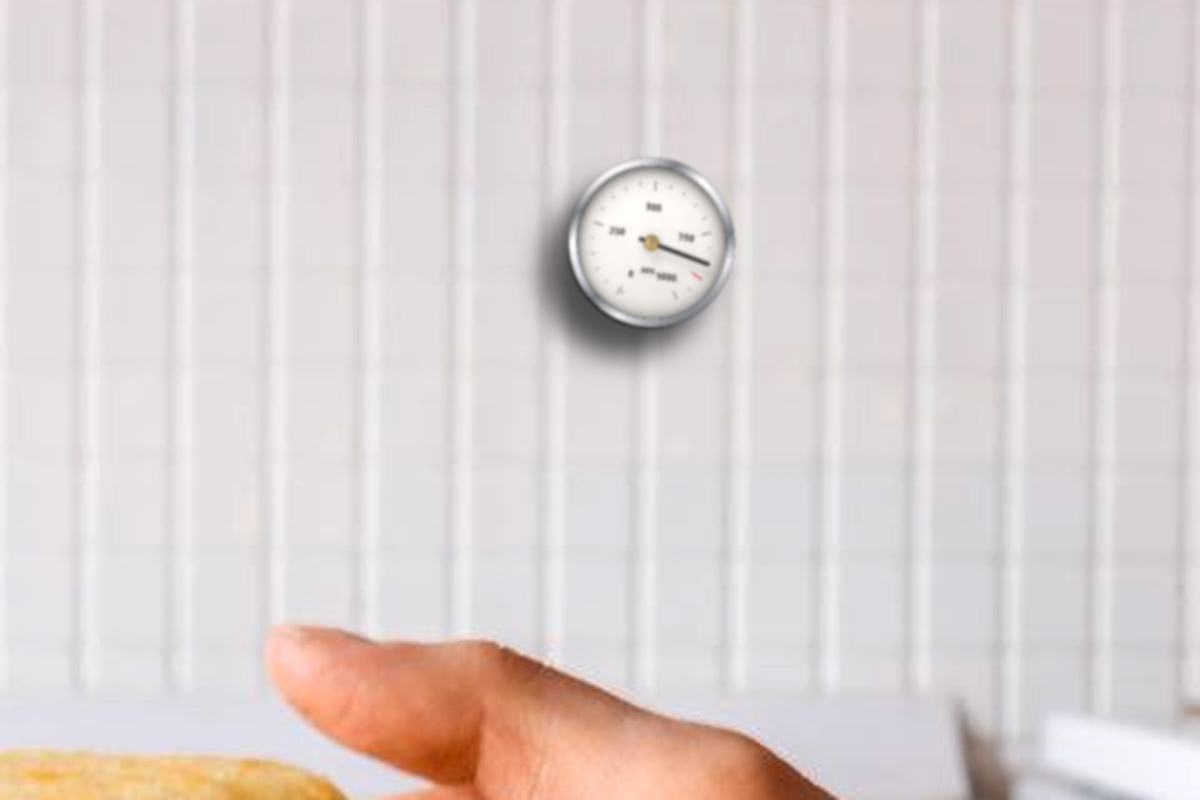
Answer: 850 kPa
